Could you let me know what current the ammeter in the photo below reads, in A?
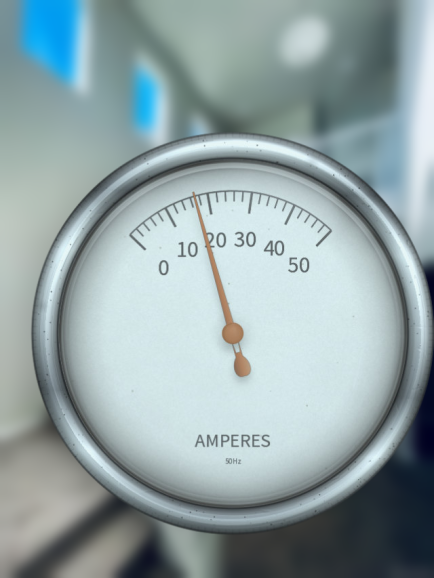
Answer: 17 A
